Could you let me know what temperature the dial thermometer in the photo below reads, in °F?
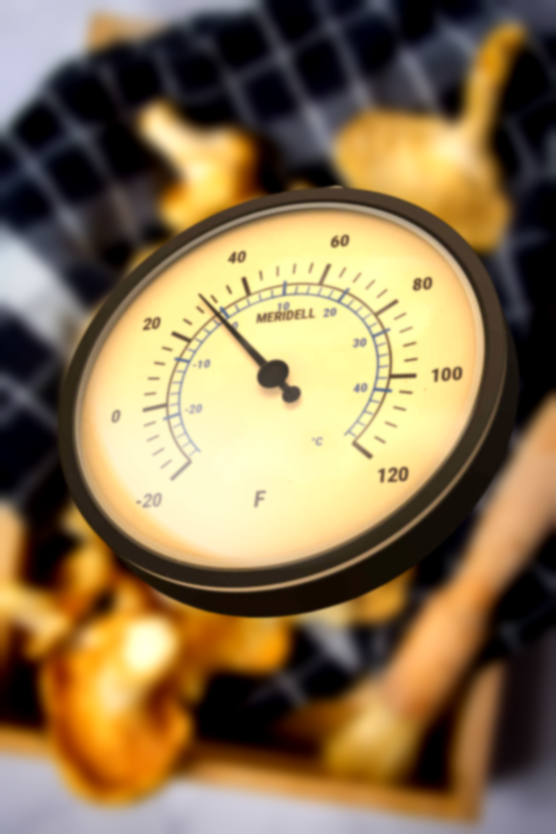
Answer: 30 °F
